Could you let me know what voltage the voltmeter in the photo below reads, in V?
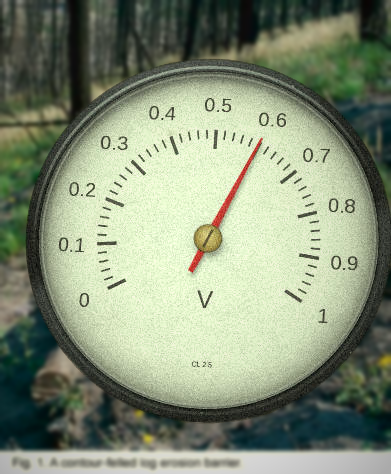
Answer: 0.6 V
